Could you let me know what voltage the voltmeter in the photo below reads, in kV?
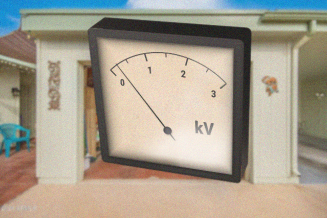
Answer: 0.25 kV
